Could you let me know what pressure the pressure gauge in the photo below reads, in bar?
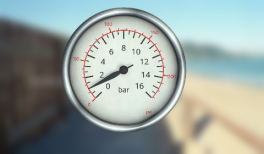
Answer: 1 bar
